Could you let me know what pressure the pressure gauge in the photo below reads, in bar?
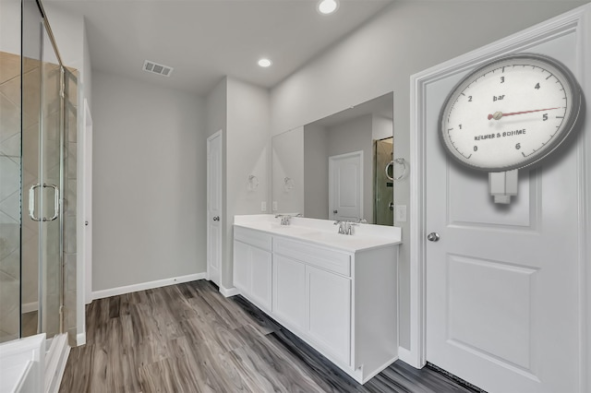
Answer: 4.8 bar
